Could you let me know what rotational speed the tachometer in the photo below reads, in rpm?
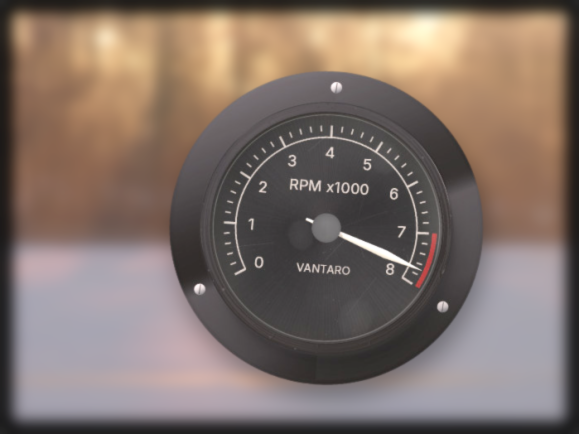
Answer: 7700 rpm
